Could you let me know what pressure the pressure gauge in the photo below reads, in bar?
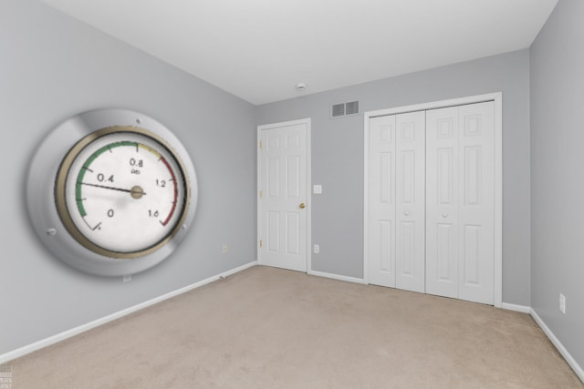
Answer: 0.3 bar
